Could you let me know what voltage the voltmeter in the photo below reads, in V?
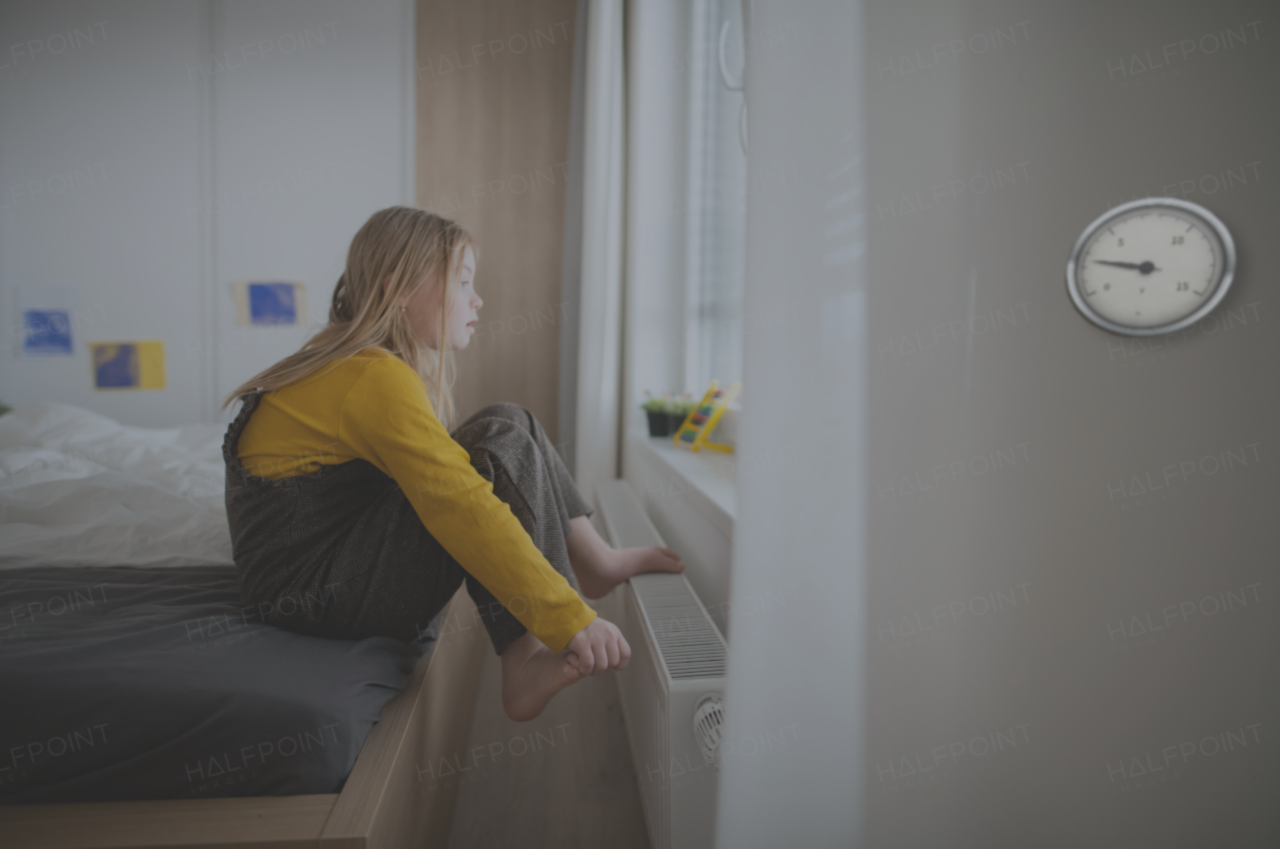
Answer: 2.5 V
